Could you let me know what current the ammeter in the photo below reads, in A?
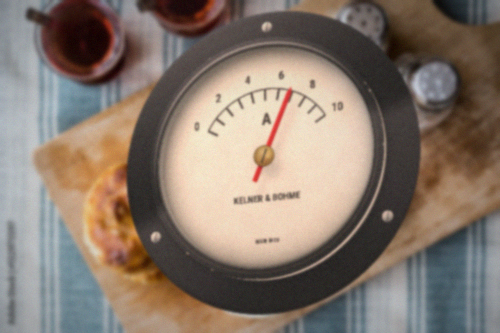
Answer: 7 A
